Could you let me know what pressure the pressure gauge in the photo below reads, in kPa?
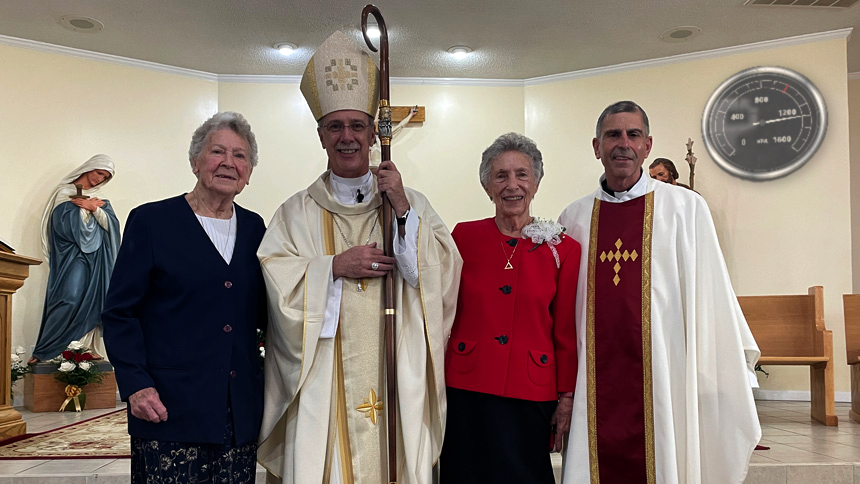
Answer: 1300 kPa
